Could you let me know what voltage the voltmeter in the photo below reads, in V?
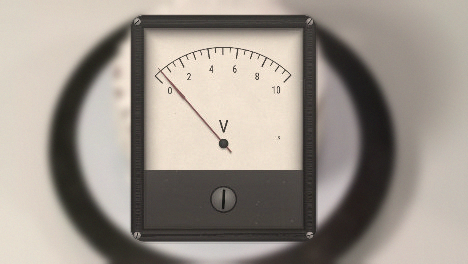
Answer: 0.5 V
